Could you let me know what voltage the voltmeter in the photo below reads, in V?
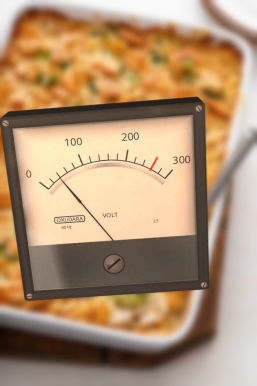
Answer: 40 V
